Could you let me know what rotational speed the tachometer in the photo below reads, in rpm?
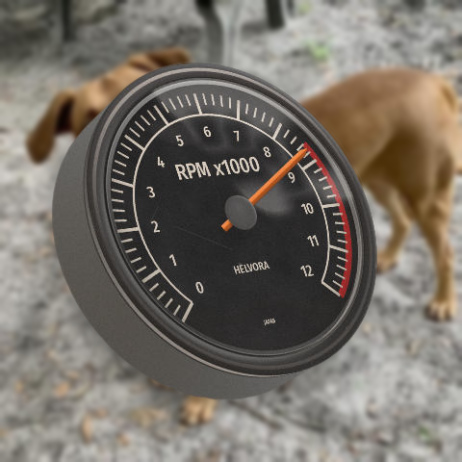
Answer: 8700 rpm
